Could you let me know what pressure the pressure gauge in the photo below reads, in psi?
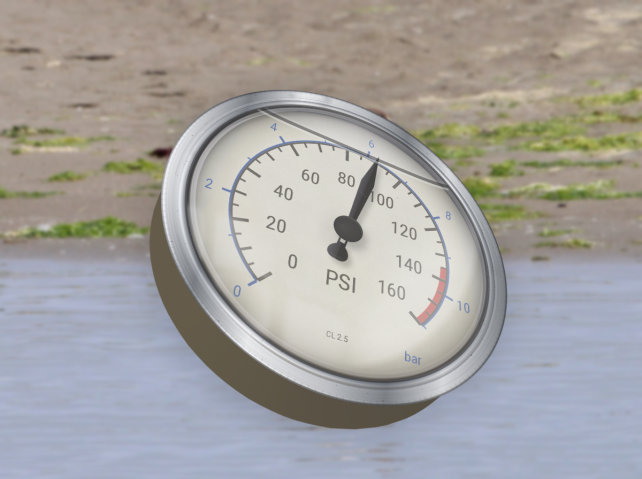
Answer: 90 psi
